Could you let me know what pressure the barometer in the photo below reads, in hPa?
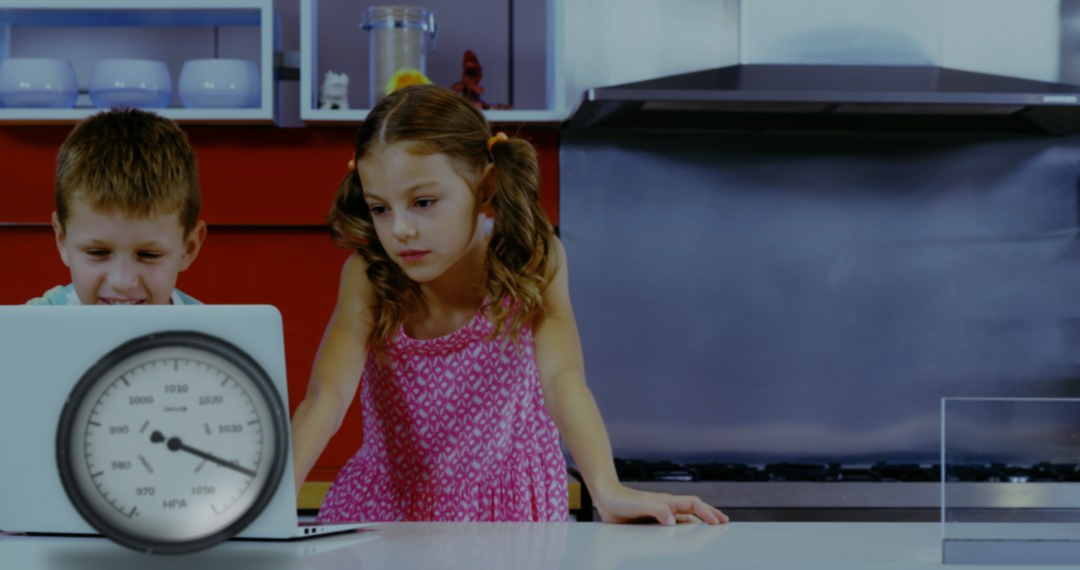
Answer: 1040 hPa
